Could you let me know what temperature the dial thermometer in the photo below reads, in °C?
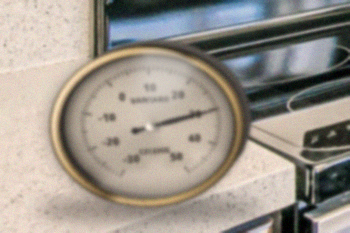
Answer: 30 °C
